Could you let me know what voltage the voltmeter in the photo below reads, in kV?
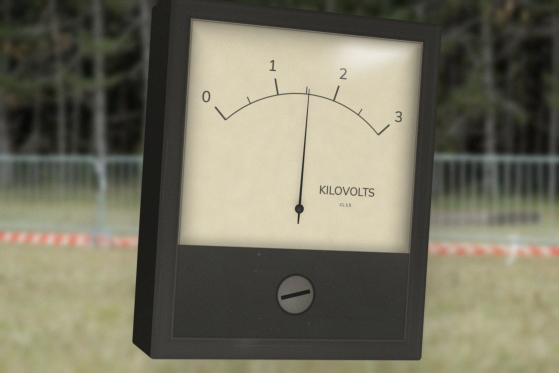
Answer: 1.5 kV
